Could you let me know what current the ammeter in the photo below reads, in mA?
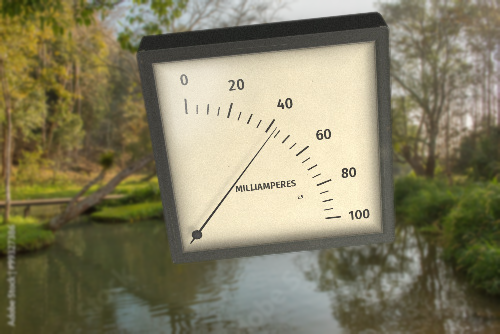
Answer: 42.5 mA
